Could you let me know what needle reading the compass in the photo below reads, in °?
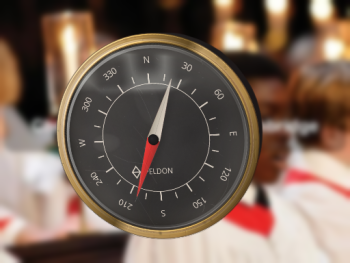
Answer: 202.5 °
